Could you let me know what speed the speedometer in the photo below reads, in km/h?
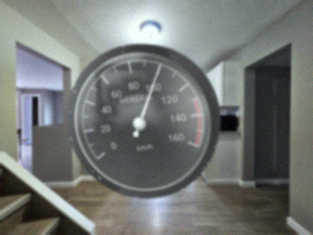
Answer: 100 km/h
